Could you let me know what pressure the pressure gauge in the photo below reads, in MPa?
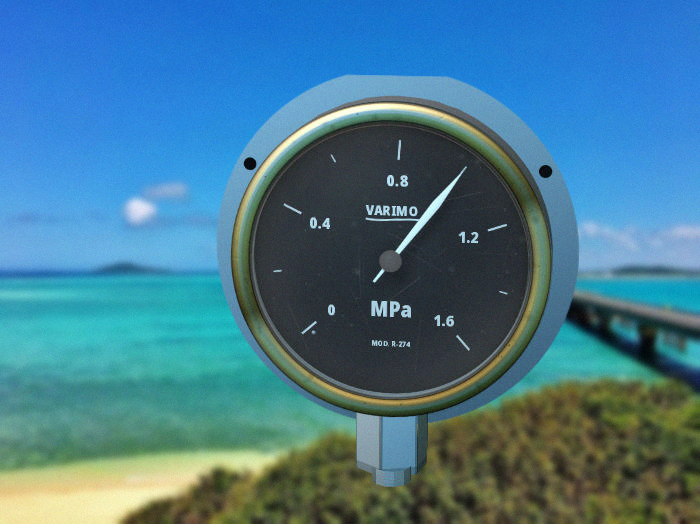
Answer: 1 MPa
